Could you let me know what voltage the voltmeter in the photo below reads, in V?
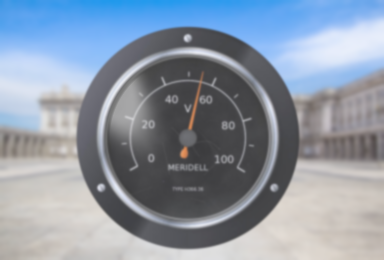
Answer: 55 V
